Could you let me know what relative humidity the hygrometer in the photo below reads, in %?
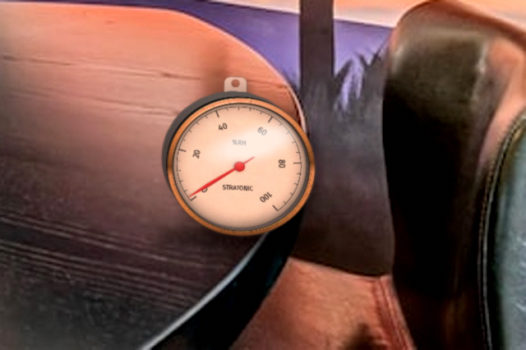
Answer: 2 %
